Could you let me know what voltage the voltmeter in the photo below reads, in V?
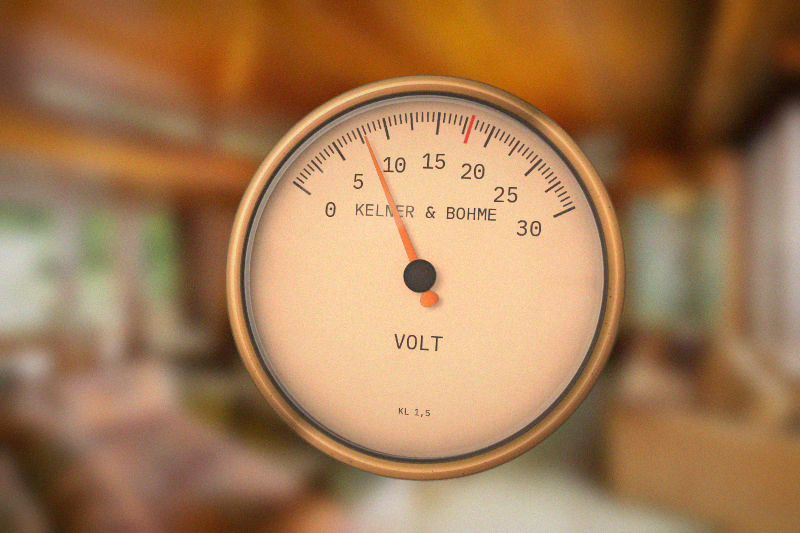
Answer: 8 V
